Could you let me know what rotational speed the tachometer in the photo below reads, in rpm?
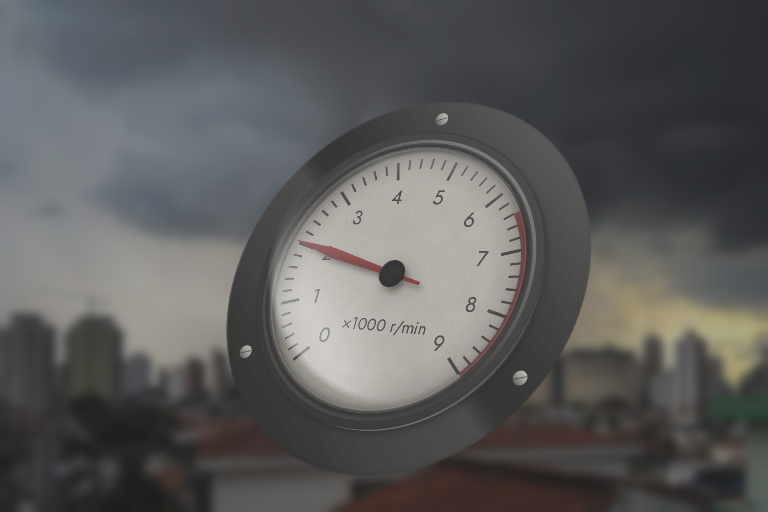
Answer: 2000 rpm
